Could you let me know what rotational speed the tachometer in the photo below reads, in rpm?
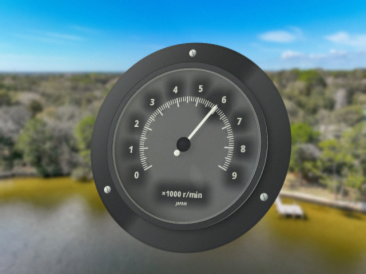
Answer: 6000 rpm
